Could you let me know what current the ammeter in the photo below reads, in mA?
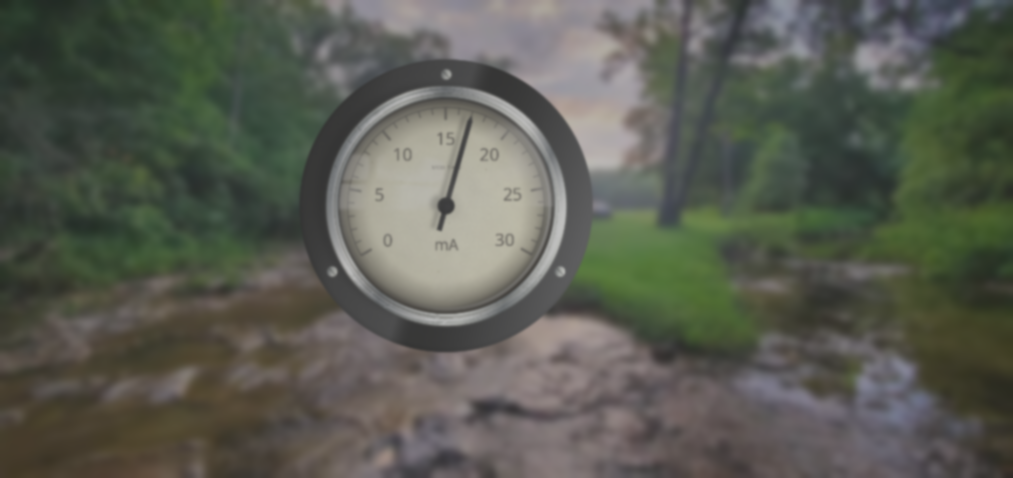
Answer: 17 mA
